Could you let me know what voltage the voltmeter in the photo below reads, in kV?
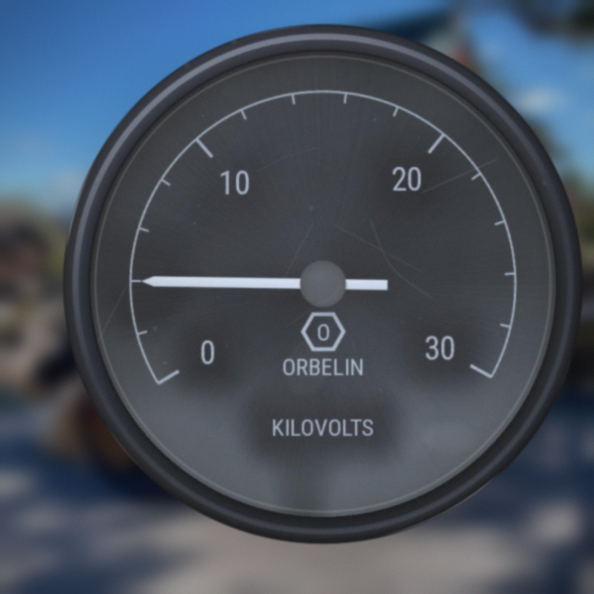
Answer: 4 kV
